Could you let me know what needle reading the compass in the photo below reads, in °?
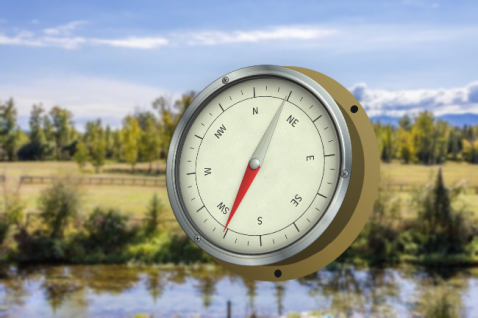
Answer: 210 °
